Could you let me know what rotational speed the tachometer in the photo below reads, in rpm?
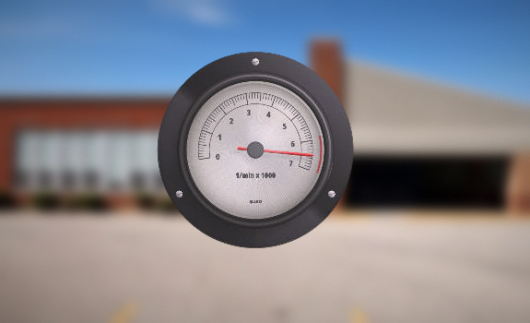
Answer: 6500 rpm
